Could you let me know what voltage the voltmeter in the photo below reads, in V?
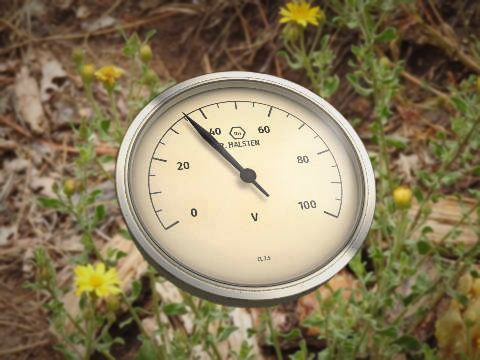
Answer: 35 V
